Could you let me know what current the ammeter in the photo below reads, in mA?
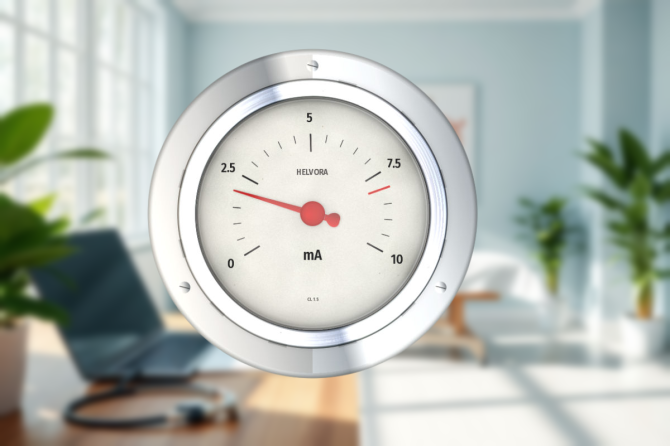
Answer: 2 mA
